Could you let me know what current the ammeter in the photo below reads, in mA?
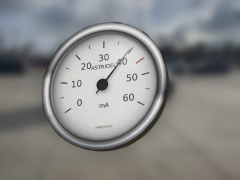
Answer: 40 mA
